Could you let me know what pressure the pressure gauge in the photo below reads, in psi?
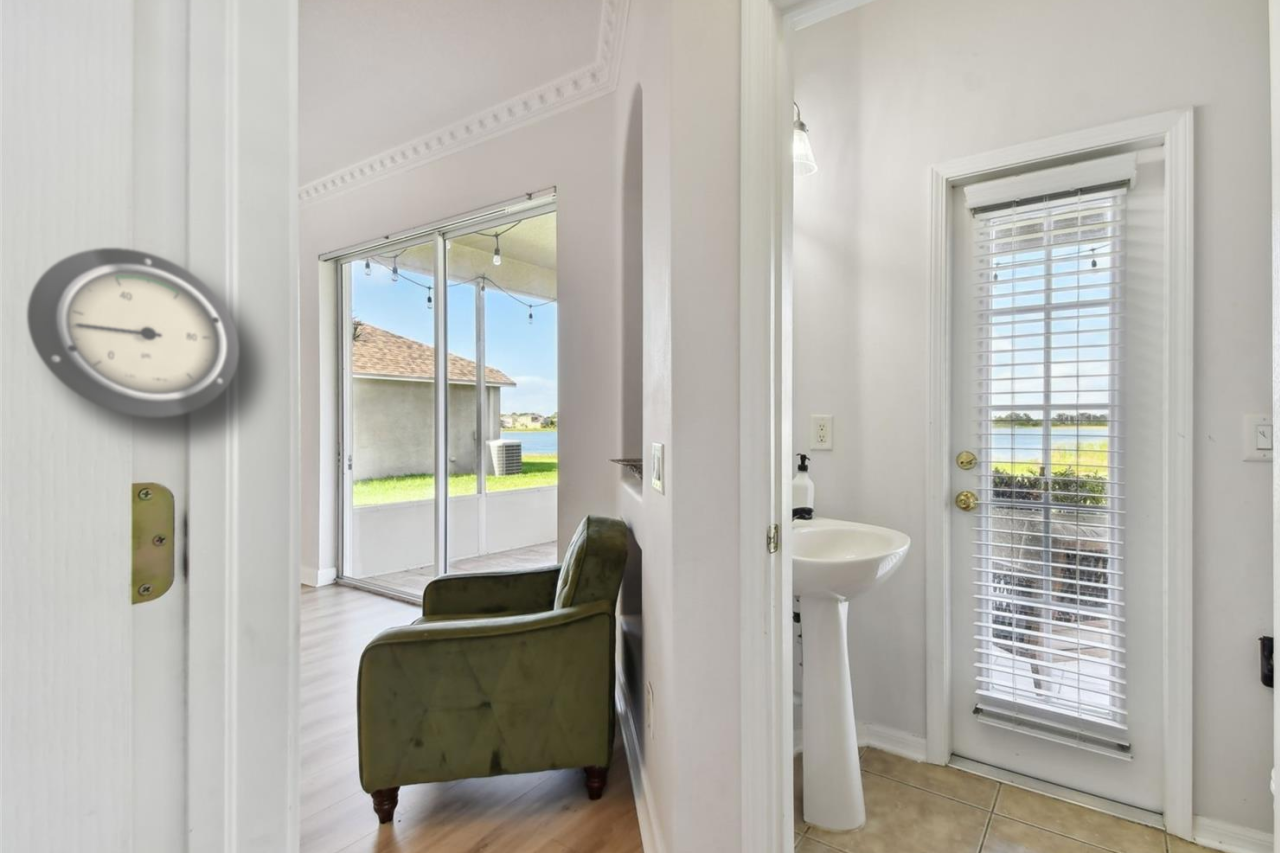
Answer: 15 psi
